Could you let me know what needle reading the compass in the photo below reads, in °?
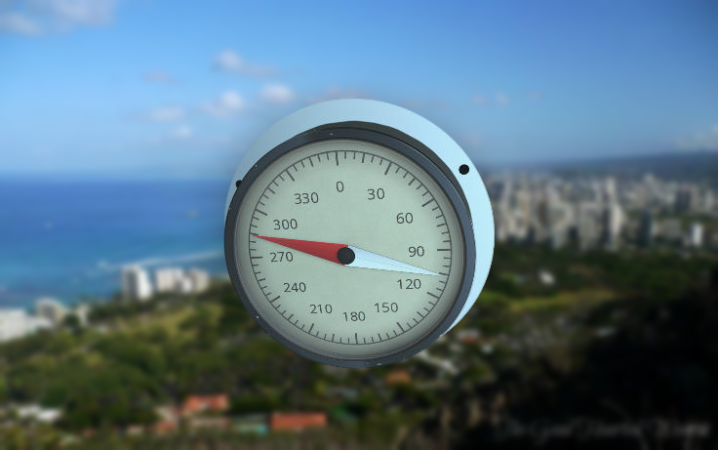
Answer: 285 °
